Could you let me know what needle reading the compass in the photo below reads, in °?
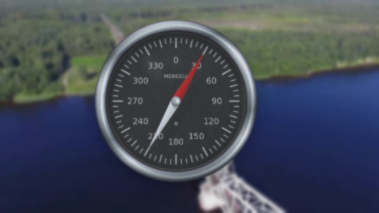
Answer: 30 °
